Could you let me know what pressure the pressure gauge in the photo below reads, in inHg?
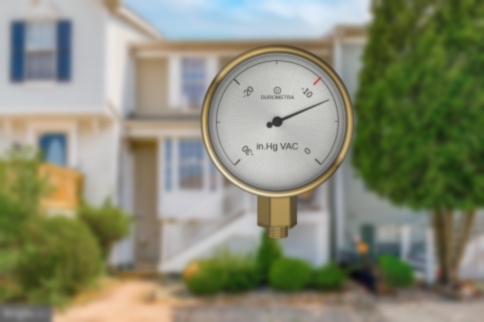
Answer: -7.5 inHg
